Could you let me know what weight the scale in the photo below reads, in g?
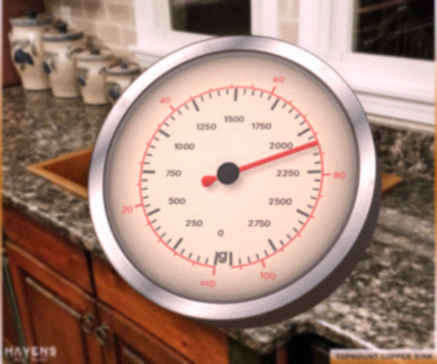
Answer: 2100 g
